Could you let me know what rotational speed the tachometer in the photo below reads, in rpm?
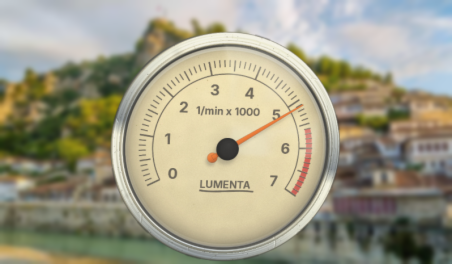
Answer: 5100 rpm
